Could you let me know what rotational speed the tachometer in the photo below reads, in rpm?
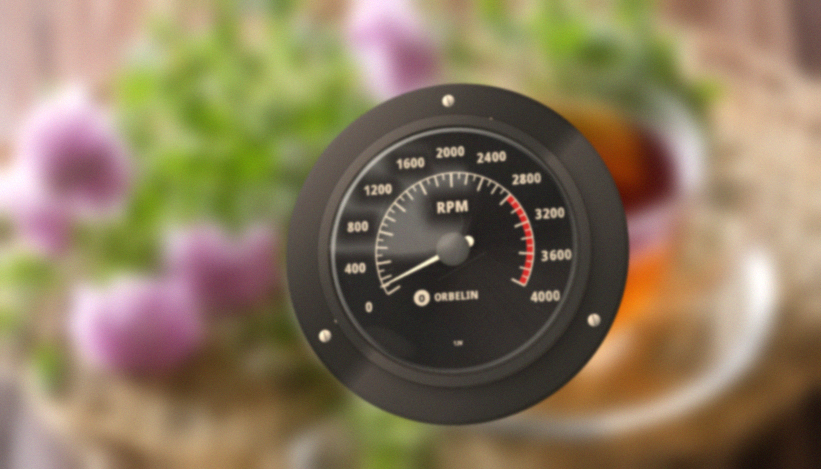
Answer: 100 rpm
